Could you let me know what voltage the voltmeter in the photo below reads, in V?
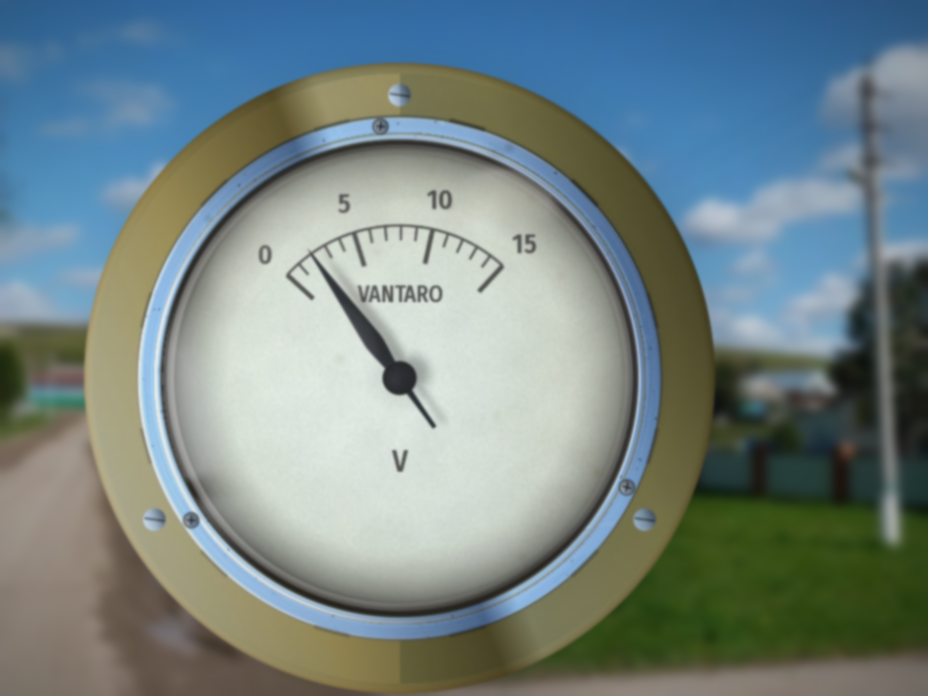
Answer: 2 V
